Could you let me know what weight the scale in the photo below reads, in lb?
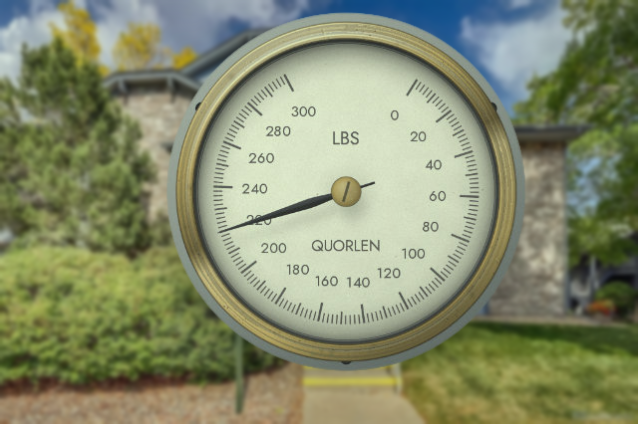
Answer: 220 lb
